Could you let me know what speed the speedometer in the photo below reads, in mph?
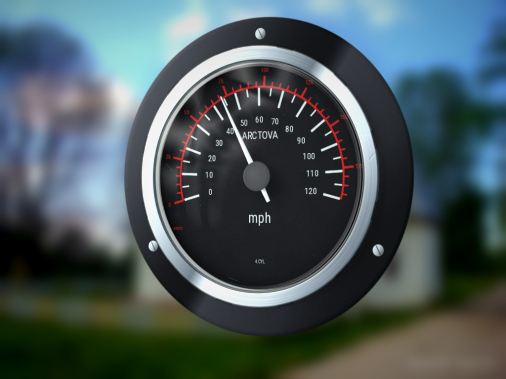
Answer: 45 mph
